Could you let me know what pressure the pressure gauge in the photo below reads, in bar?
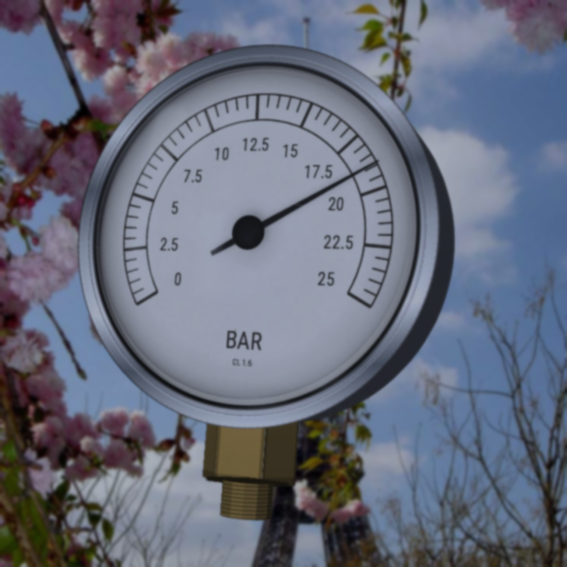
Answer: 19 bar
